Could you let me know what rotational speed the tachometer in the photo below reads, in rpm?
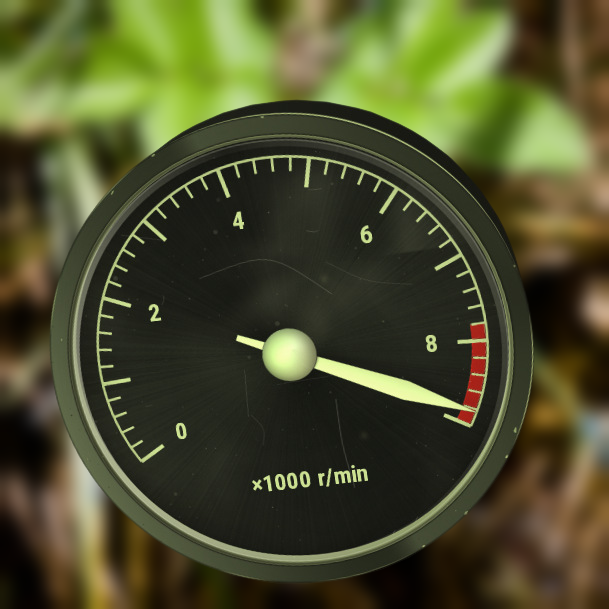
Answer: 8800 rpm
